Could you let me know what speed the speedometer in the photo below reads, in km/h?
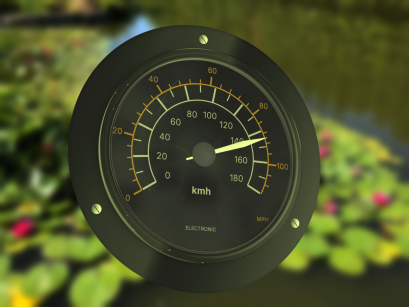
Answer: 145 km/h
